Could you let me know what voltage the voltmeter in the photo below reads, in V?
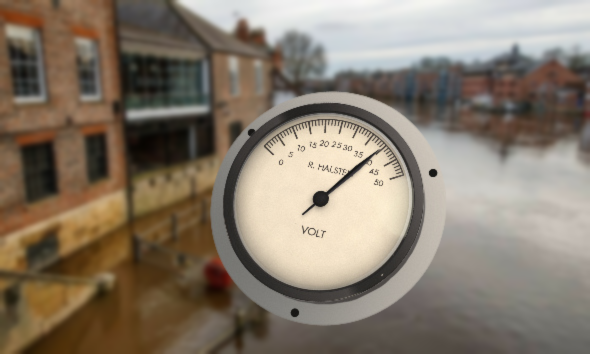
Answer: 40 V
